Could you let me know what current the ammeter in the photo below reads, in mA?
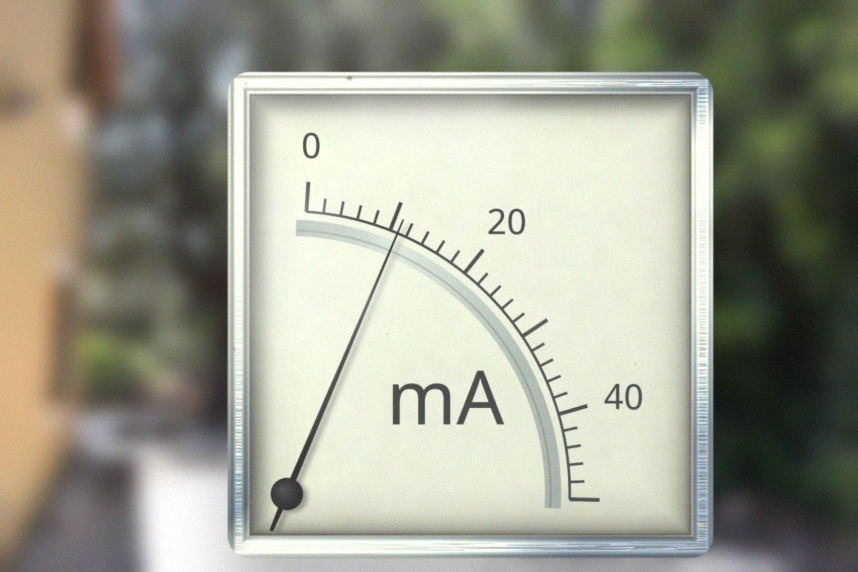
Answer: 11 mA
